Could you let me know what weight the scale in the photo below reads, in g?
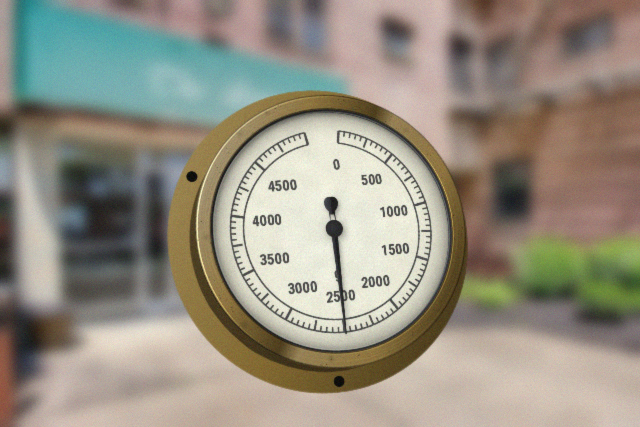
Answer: 2500 g
